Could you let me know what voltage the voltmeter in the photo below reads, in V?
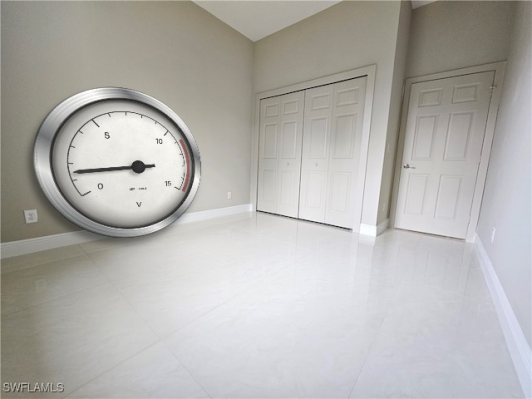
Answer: 1.5 V
